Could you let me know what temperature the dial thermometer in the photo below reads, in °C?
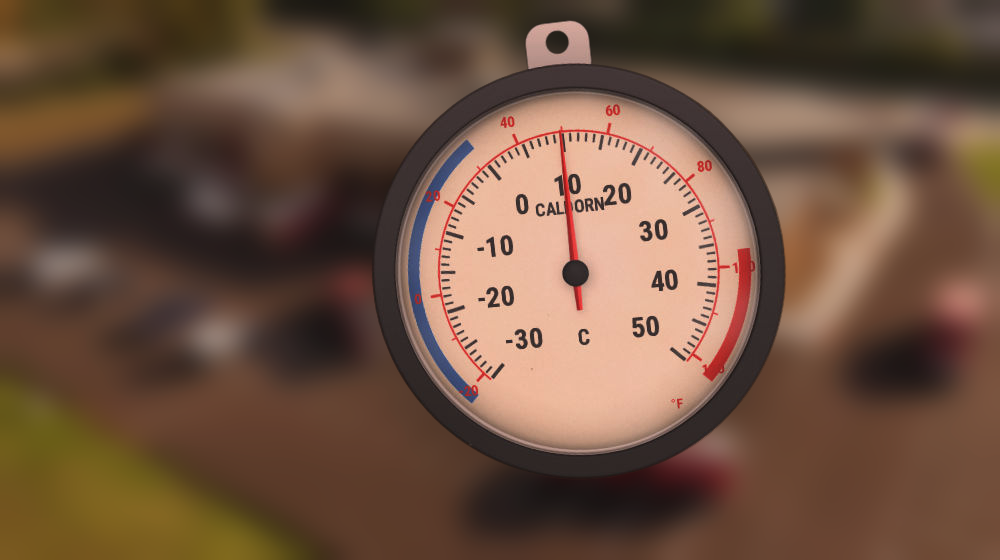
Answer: 10 °C
